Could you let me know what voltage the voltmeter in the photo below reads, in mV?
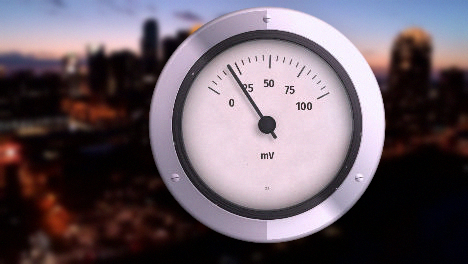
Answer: 20 mV
